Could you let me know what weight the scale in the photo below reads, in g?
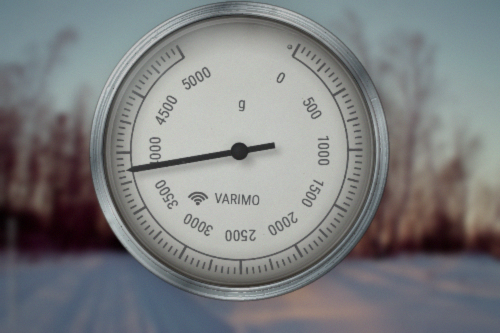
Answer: 3850 g
